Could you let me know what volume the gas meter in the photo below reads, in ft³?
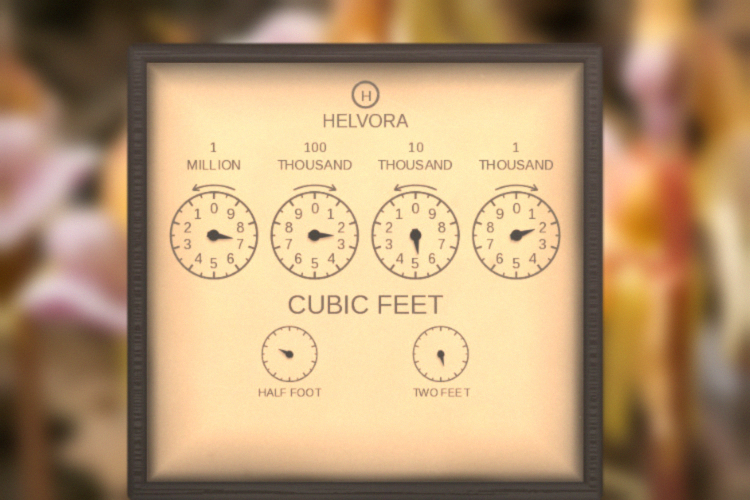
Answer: 725200 ft³
